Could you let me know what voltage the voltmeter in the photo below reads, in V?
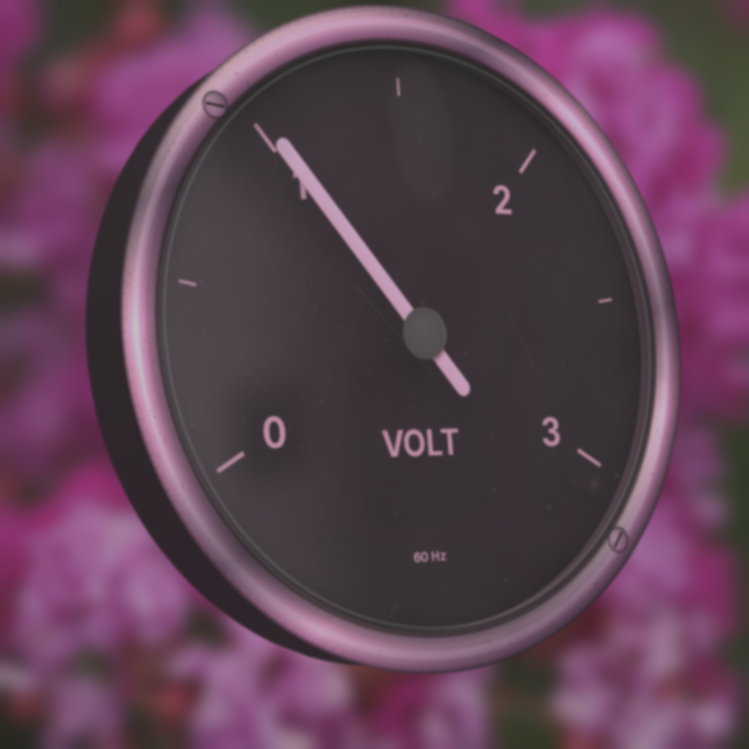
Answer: 1 V
